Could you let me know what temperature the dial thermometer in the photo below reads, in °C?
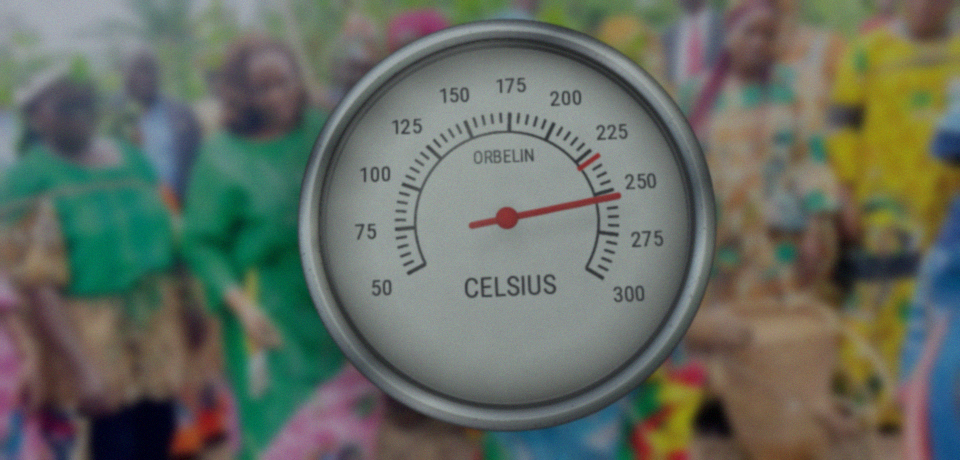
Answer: 255 °C
